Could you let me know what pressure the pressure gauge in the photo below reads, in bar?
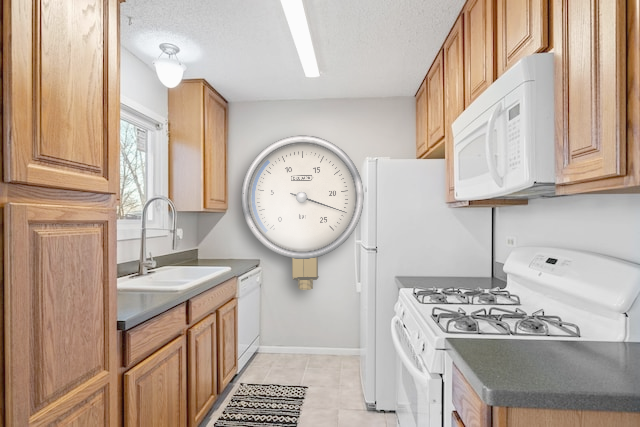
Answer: 22.5 bar
